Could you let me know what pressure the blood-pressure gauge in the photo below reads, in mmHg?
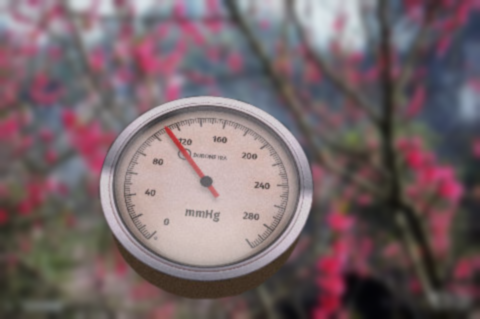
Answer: 110 mmHg
